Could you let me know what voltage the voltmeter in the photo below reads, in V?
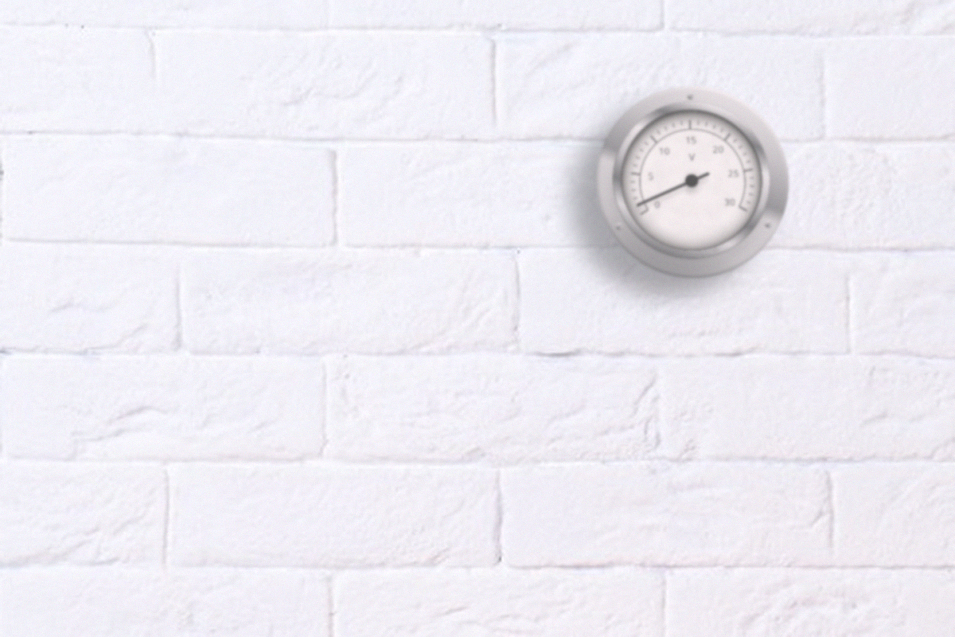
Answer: 1 V
